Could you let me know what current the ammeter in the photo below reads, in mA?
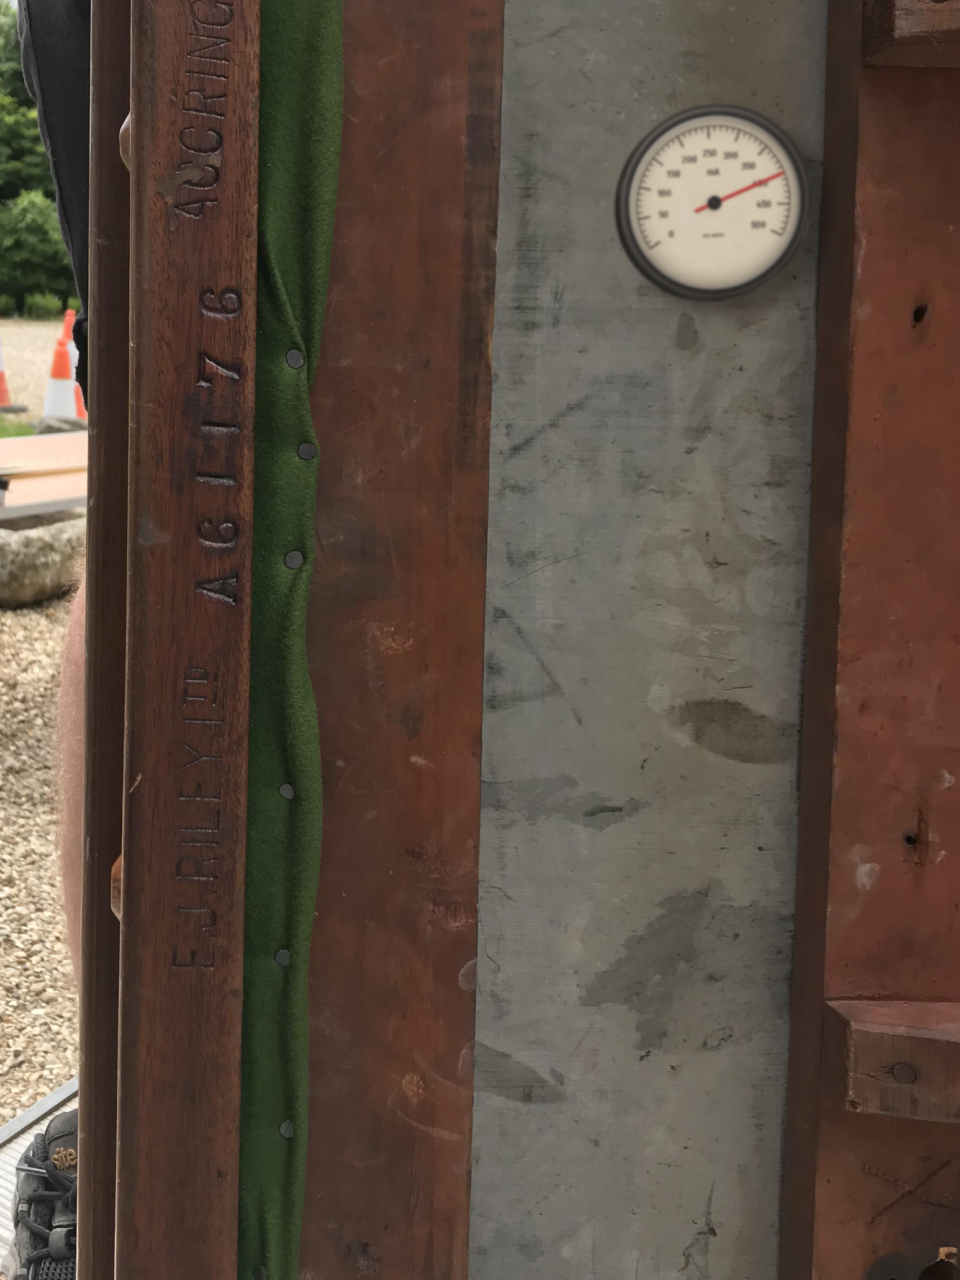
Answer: 400 mA
